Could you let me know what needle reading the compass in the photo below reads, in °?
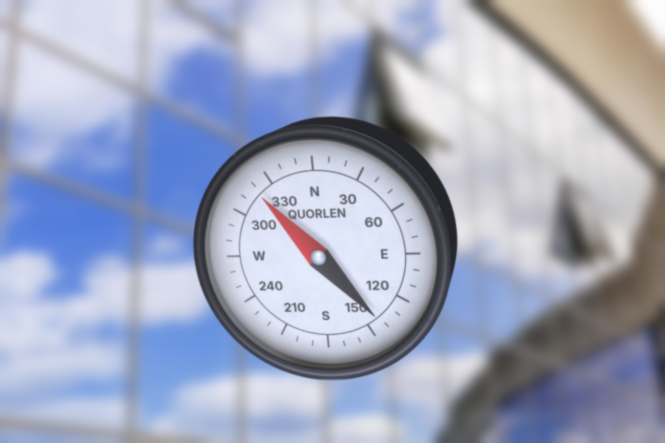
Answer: 320 °
